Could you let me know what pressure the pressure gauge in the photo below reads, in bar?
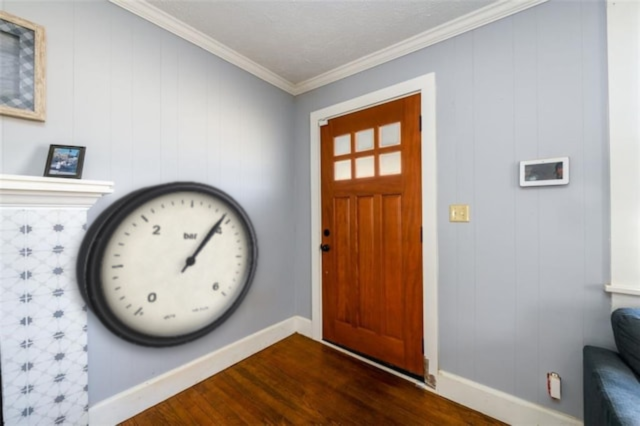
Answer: 3.8 bar
